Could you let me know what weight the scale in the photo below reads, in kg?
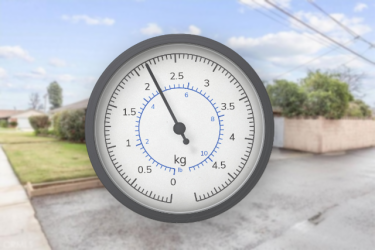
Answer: 2.15 kg
